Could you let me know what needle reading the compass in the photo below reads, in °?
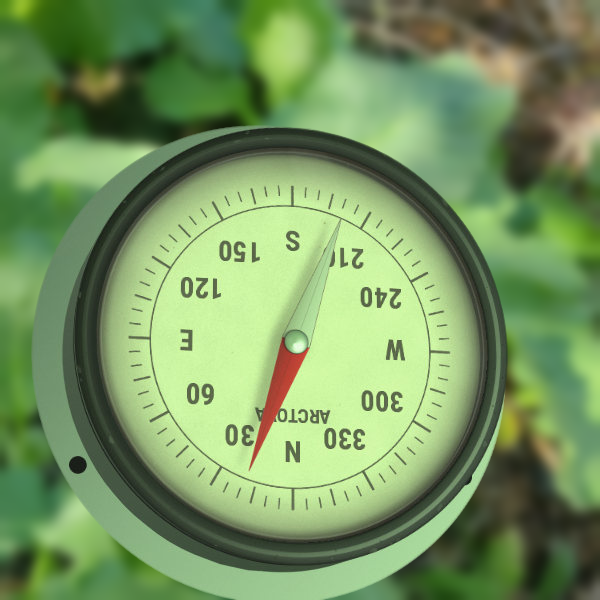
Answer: 20 °
